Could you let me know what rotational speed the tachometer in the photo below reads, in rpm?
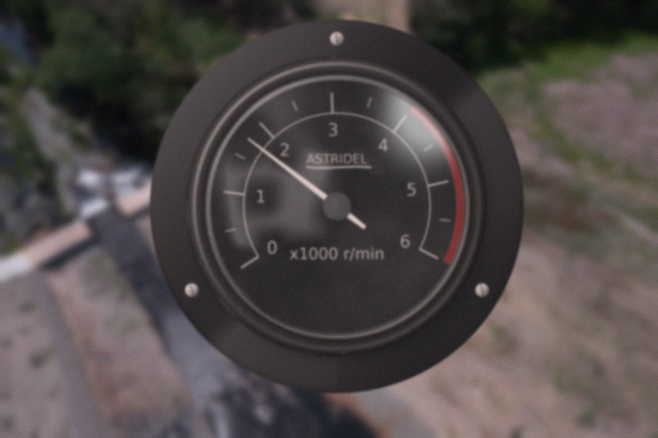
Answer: 1750 rpm
